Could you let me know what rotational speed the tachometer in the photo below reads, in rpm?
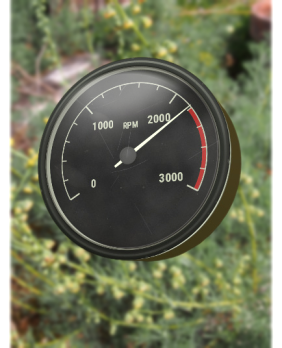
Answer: 2200 rpm
